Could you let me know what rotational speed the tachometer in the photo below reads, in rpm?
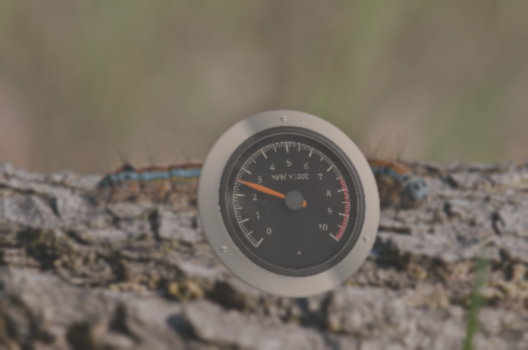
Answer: 2500 rpm
